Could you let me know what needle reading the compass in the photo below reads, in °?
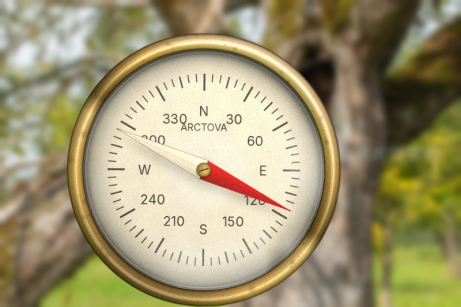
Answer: 115 °
